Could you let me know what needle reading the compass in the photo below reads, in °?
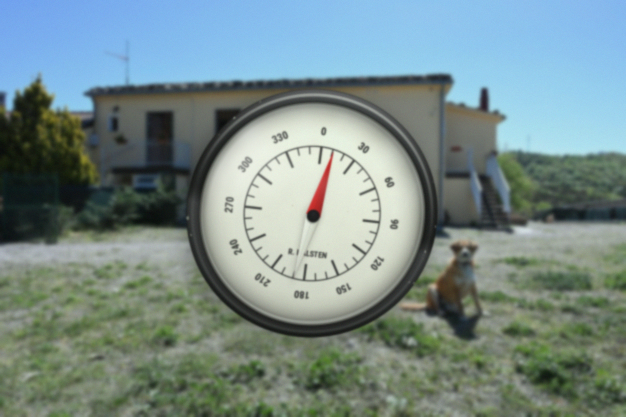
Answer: 10 °
